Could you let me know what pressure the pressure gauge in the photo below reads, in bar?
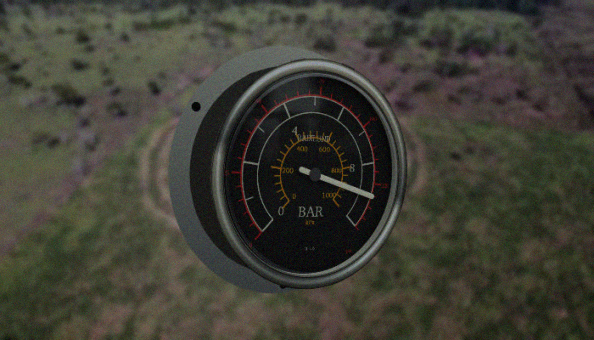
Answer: 9 bar
